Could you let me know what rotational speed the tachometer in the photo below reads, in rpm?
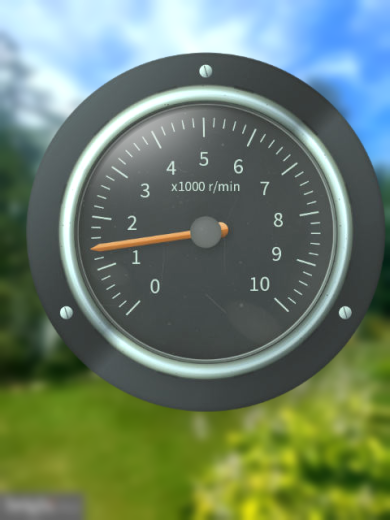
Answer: 1400 rpm
